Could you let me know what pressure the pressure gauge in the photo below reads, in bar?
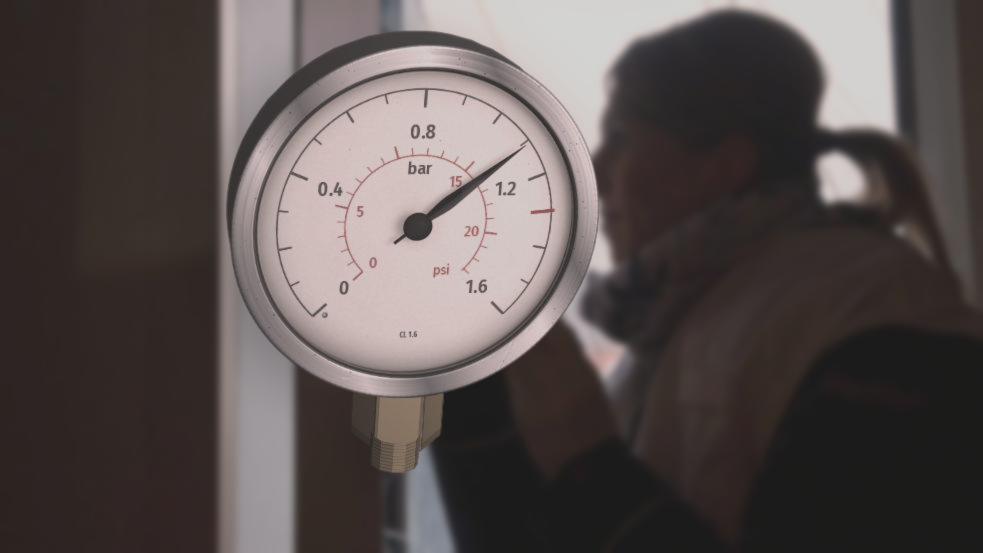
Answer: 1.1 bar
